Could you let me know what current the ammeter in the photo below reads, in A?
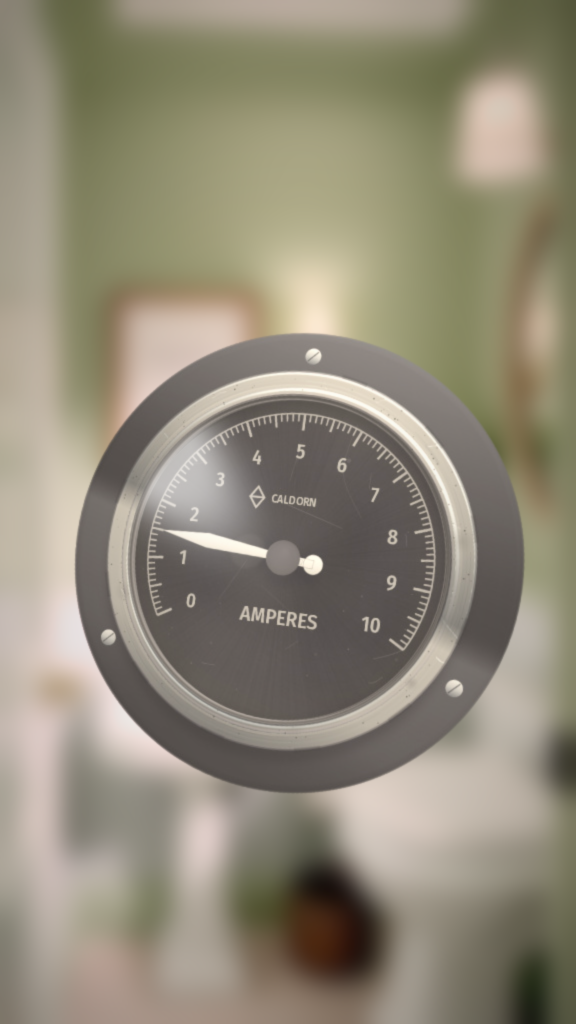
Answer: 1.5 A
